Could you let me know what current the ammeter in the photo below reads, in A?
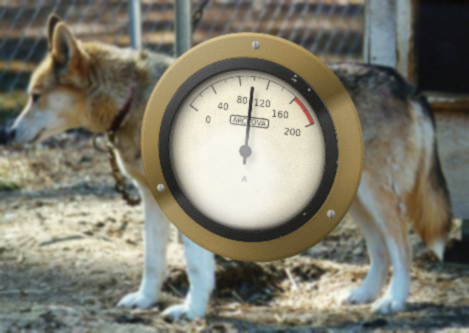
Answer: 100 A
